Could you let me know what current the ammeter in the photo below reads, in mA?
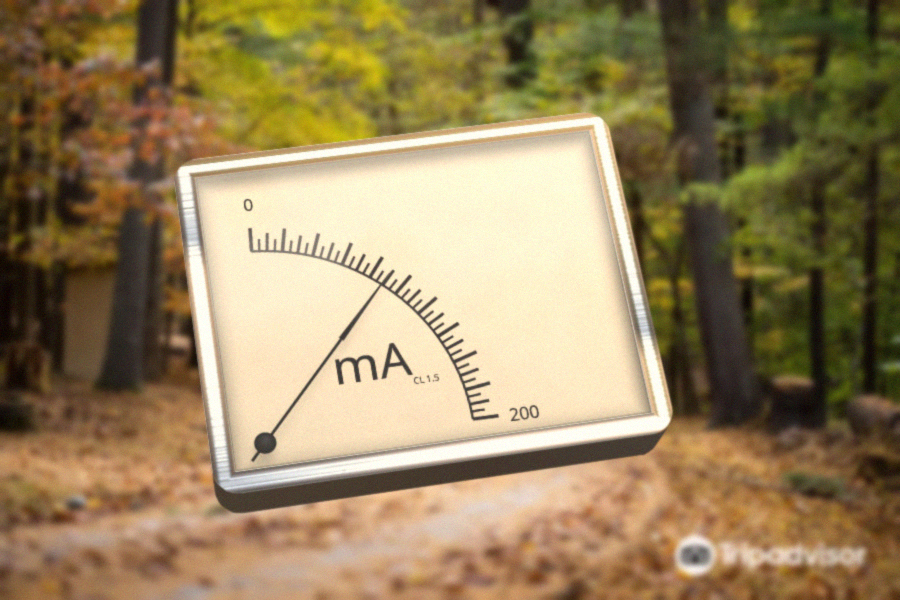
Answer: 90 mA
